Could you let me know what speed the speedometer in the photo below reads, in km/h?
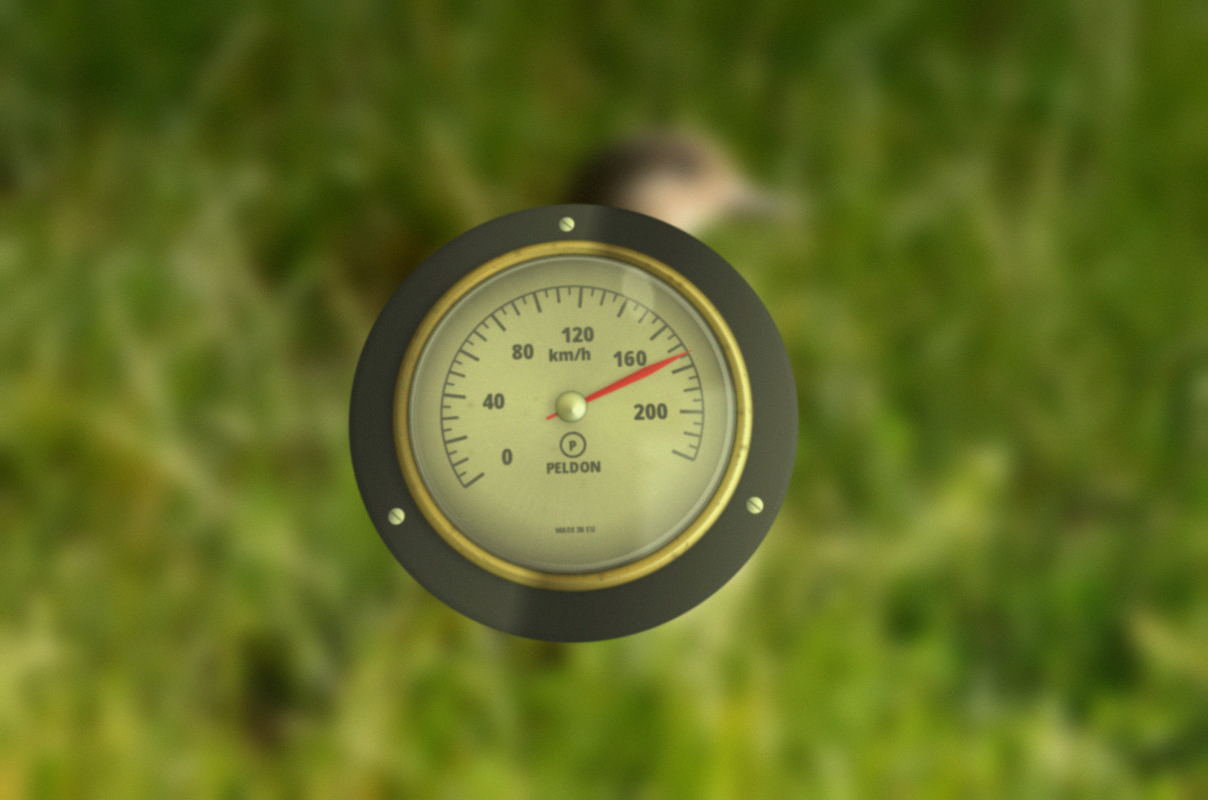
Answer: 175 km/h
